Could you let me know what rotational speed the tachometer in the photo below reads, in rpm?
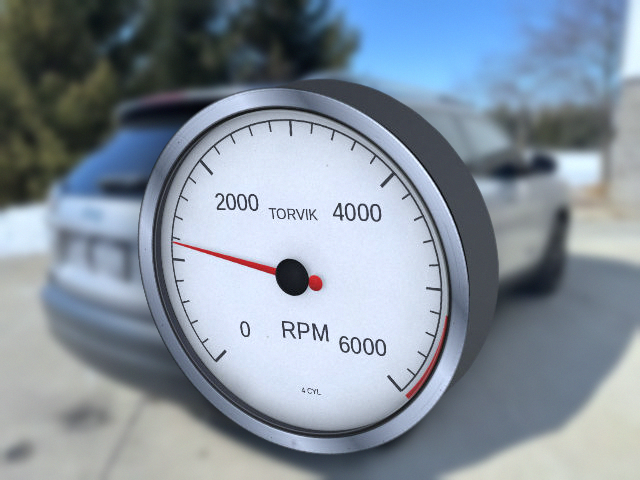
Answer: 1200 rpm
